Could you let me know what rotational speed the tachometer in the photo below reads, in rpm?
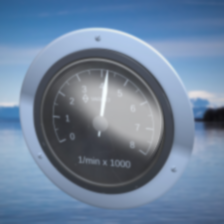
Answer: 4250 rpm
